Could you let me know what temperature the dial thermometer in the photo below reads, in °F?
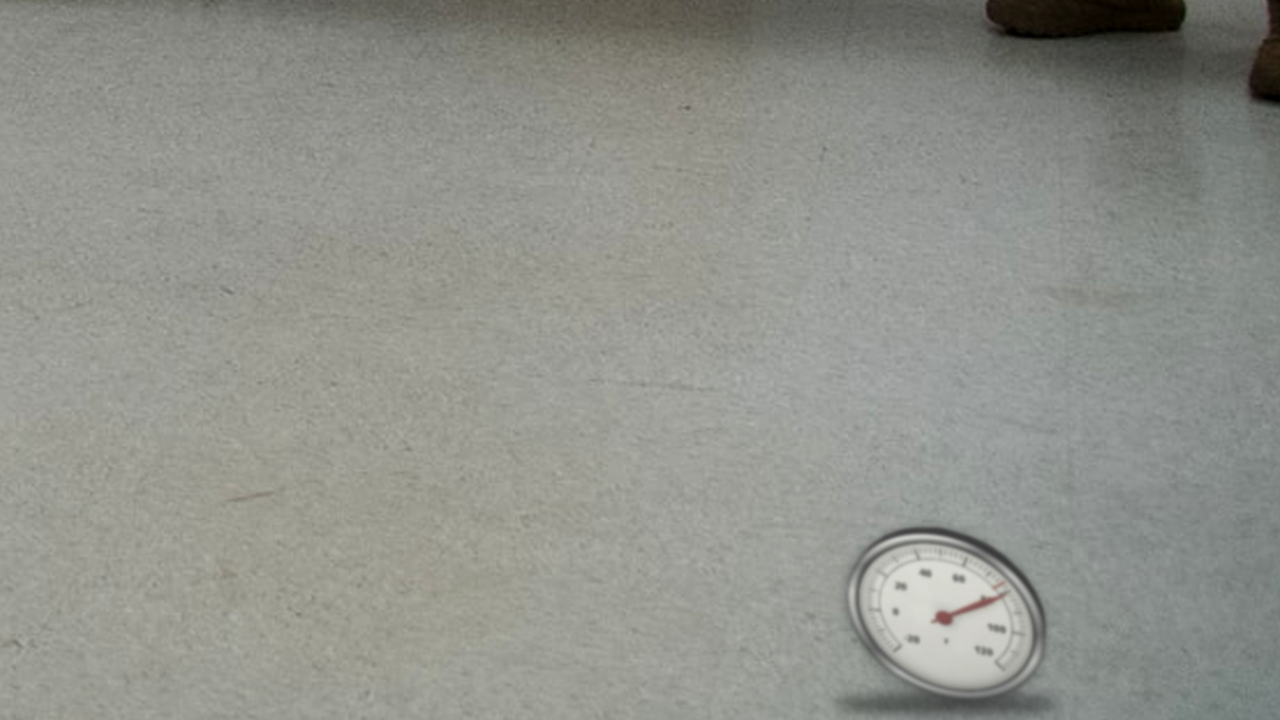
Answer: 80 °F
